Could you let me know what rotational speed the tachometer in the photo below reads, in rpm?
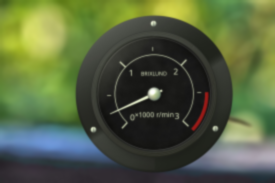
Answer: 250 rpm
